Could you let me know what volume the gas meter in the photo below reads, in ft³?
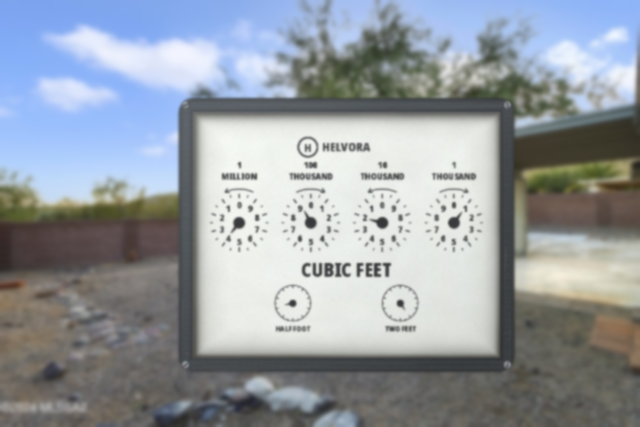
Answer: 392100 ft³
